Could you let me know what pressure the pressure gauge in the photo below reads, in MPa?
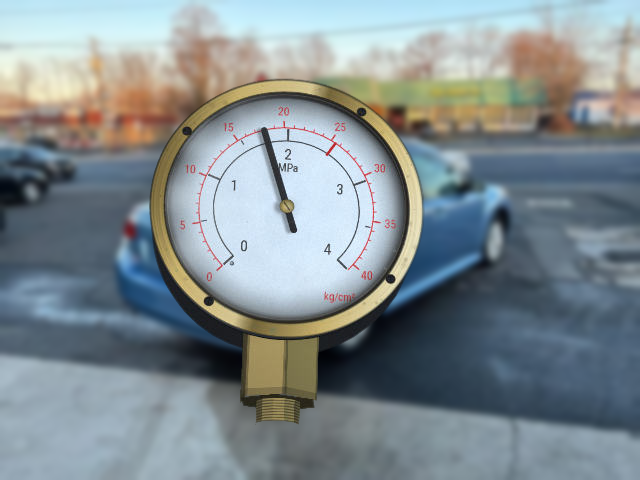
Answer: 1.75 MPa
